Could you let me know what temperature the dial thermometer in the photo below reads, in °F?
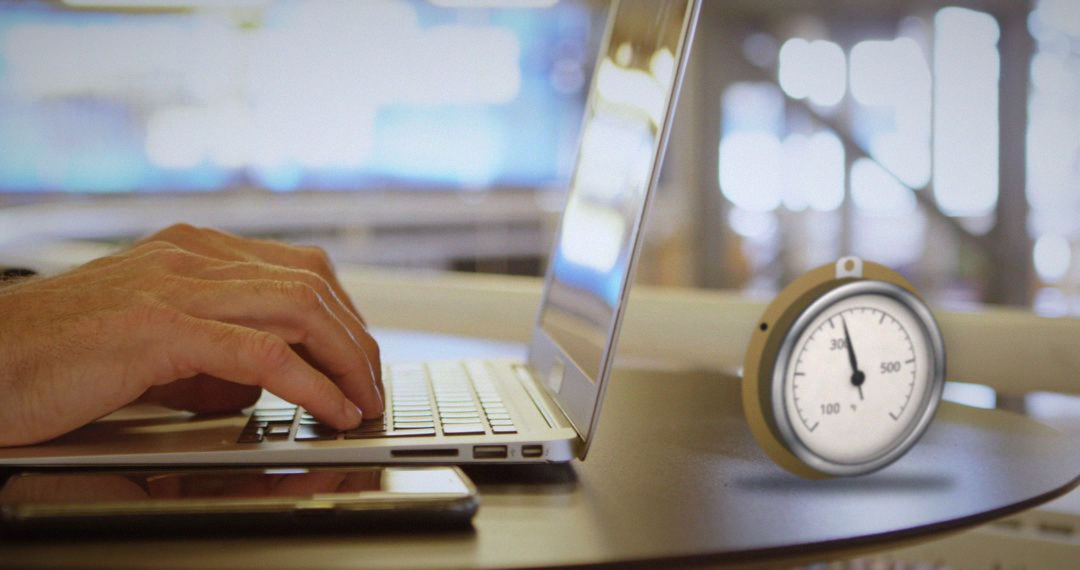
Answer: 320 °F
